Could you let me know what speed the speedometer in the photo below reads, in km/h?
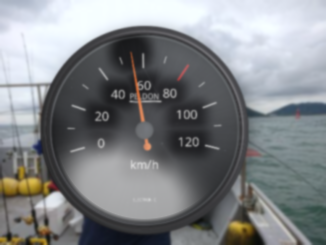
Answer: 55 km/h
